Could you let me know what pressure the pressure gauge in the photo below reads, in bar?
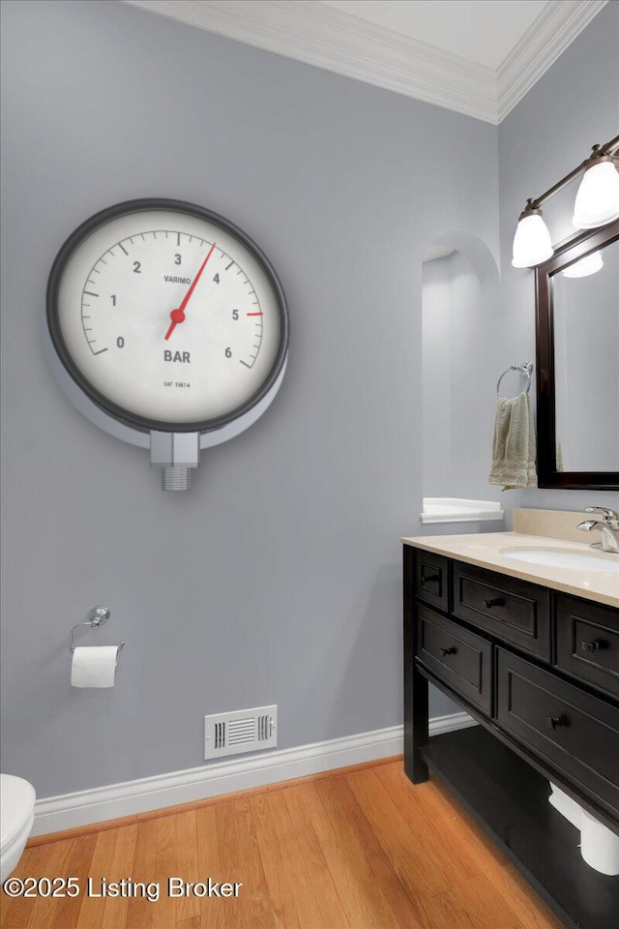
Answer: 3.6 bar
